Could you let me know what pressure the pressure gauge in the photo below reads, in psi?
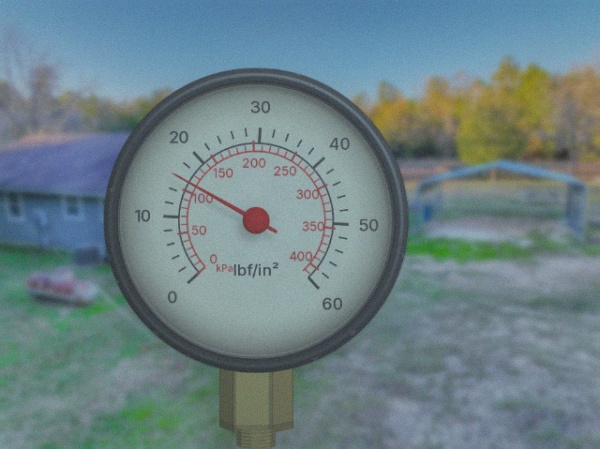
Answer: 16 psi
